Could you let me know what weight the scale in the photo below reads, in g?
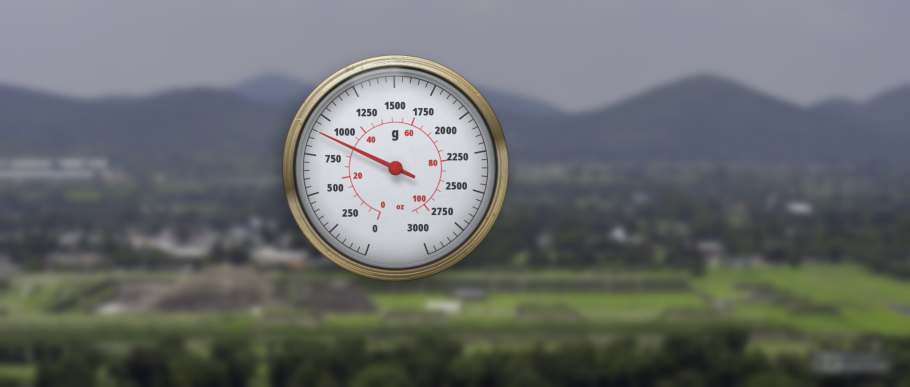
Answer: 900 g
